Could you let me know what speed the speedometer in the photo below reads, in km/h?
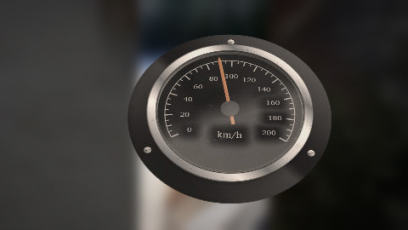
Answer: 90 km/h
